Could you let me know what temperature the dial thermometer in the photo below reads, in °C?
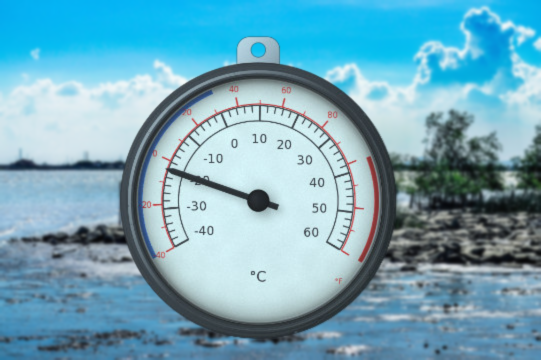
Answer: -20 °C
